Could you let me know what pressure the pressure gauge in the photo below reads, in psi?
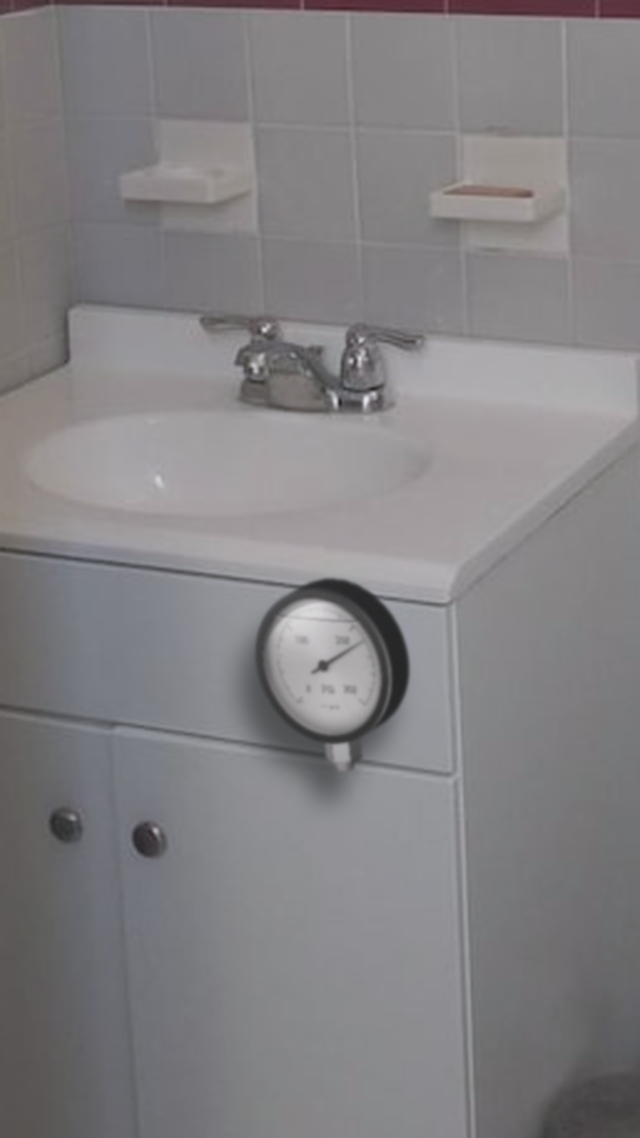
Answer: 220 psi
